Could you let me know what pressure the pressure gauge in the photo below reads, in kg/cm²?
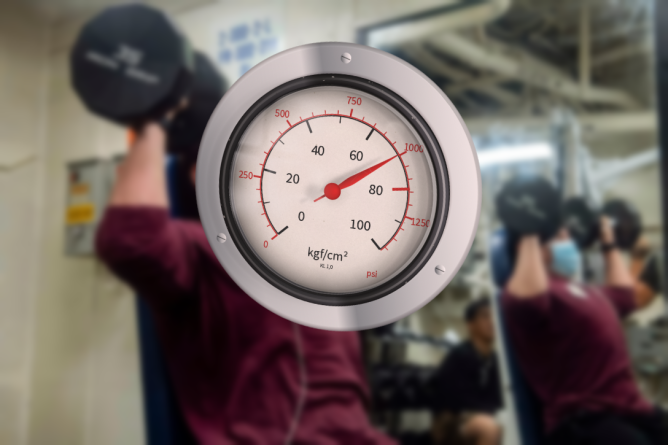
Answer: 70 kg/cm²
